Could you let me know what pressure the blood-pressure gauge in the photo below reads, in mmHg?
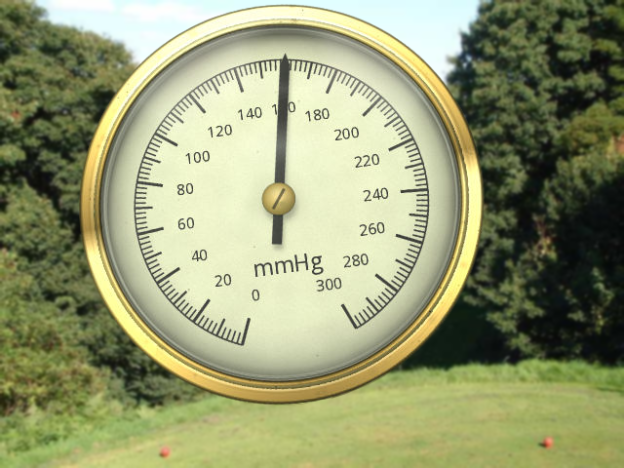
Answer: 160 mmHg
